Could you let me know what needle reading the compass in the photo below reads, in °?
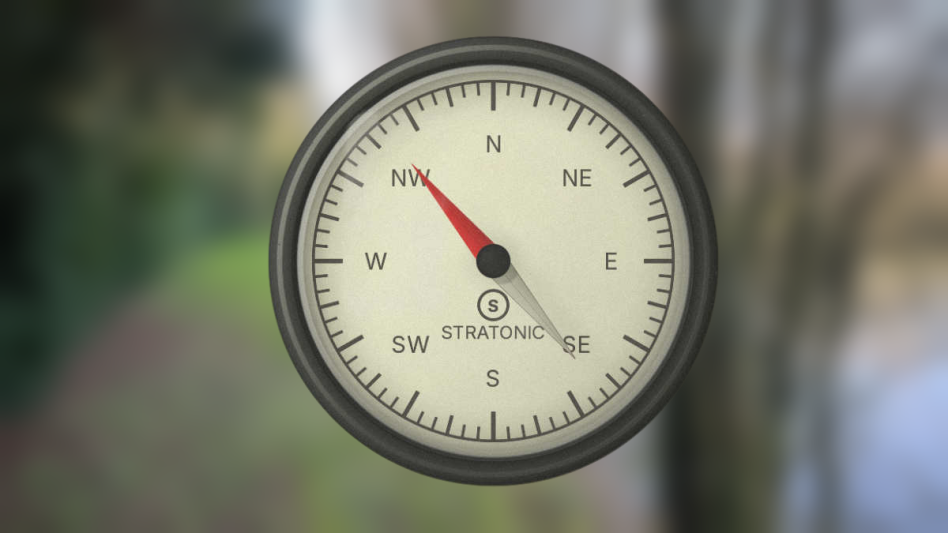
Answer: 320 °
